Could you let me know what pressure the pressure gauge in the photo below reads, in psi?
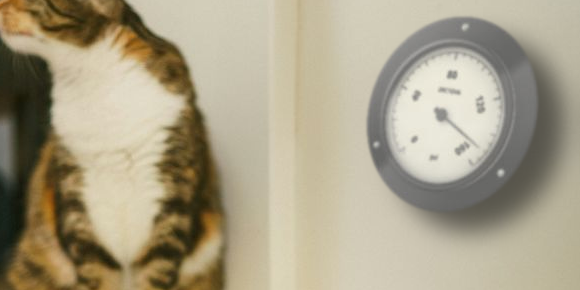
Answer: 150 psi
